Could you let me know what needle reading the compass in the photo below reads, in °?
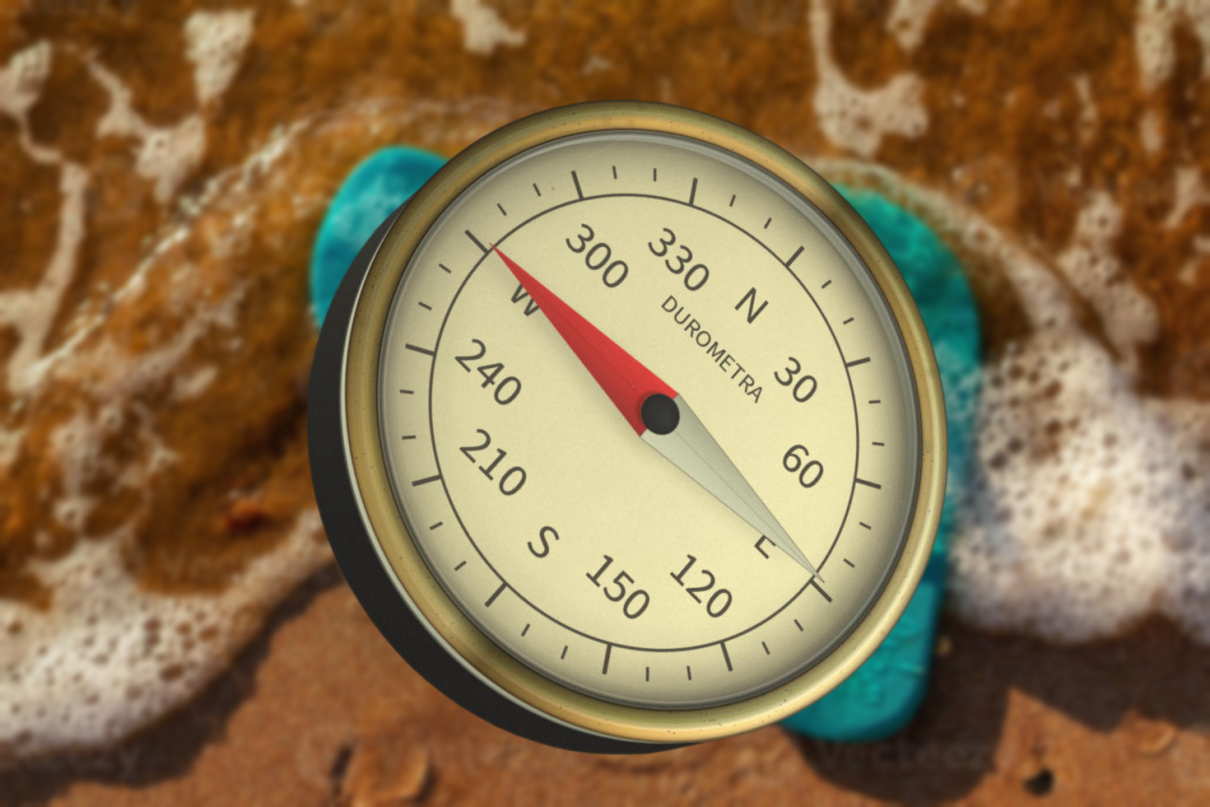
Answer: 270 °
